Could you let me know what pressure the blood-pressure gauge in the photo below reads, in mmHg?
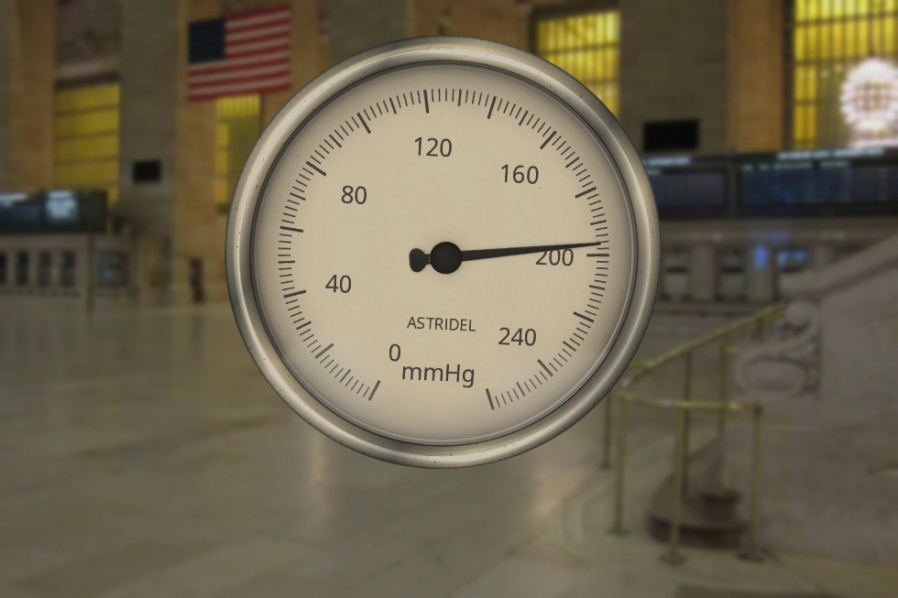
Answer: 196 mmHg
